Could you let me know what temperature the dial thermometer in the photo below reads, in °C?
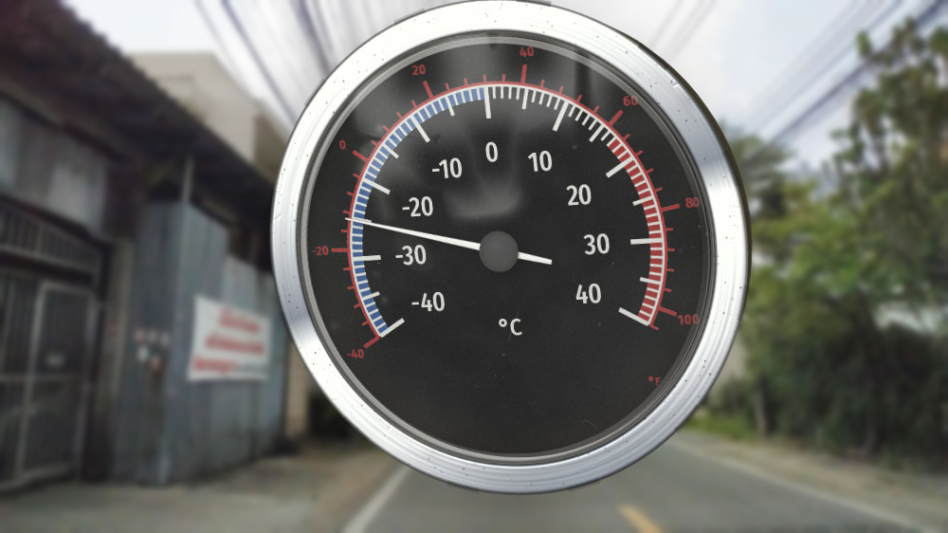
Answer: -25 °C
